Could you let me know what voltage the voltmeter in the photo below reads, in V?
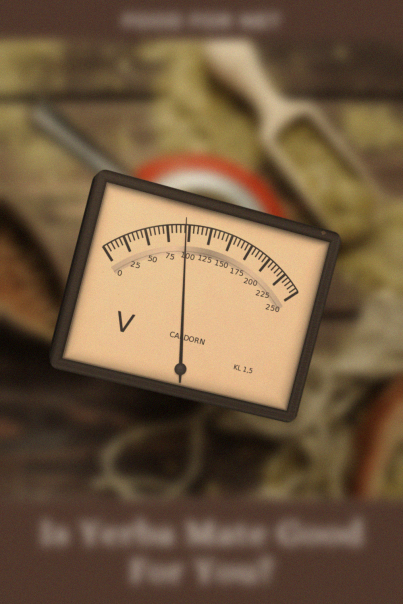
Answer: 95 V
